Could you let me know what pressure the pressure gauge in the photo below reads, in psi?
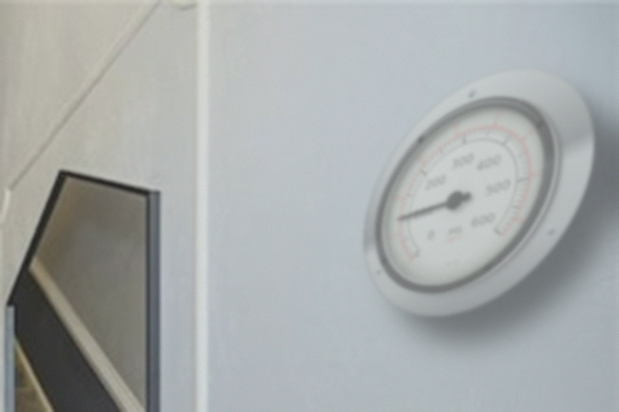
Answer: 100 psi
